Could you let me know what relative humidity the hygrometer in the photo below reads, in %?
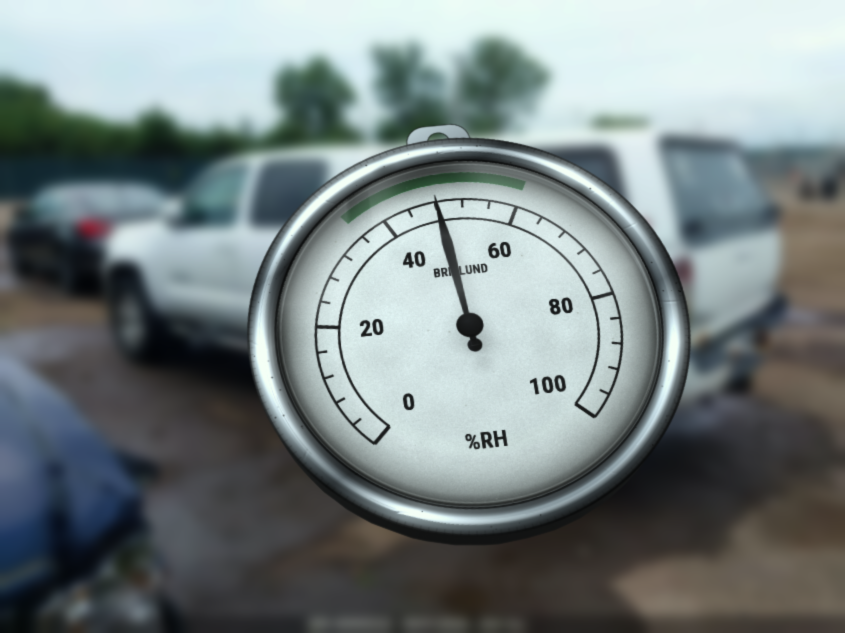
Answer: 48 %
